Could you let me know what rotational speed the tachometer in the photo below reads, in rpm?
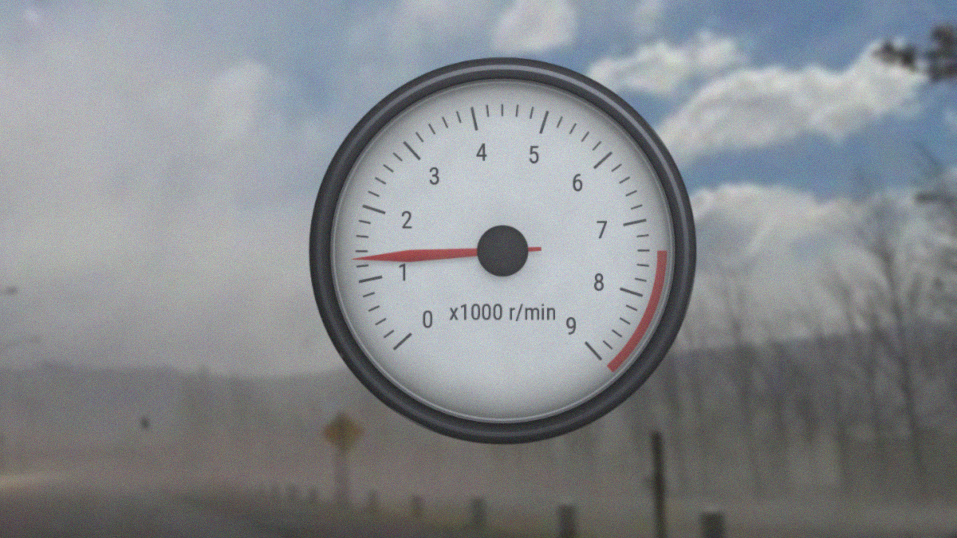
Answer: 1300 rpm
